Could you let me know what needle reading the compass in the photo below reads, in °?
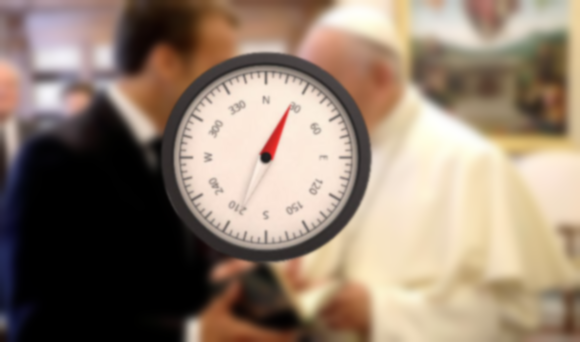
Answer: 25 °
